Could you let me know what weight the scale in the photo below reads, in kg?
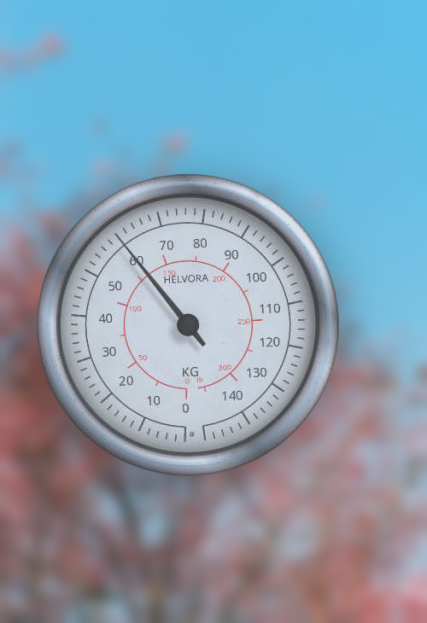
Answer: 60 kg
